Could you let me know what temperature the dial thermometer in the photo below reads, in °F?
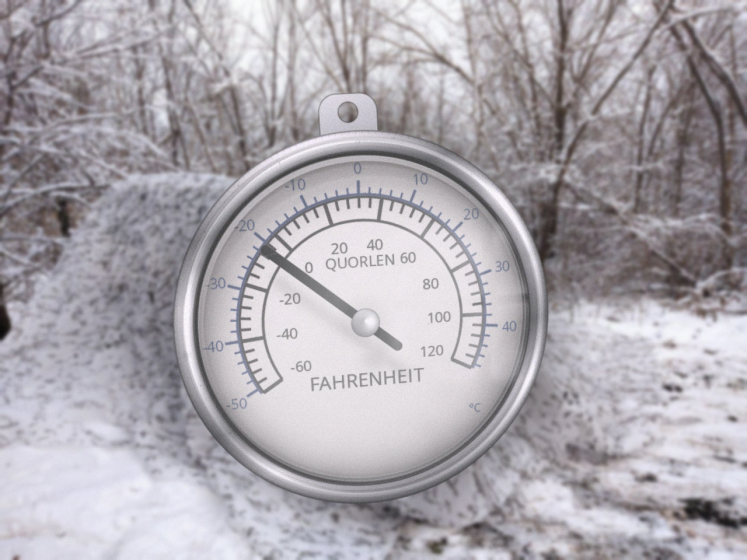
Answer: -6 °F
